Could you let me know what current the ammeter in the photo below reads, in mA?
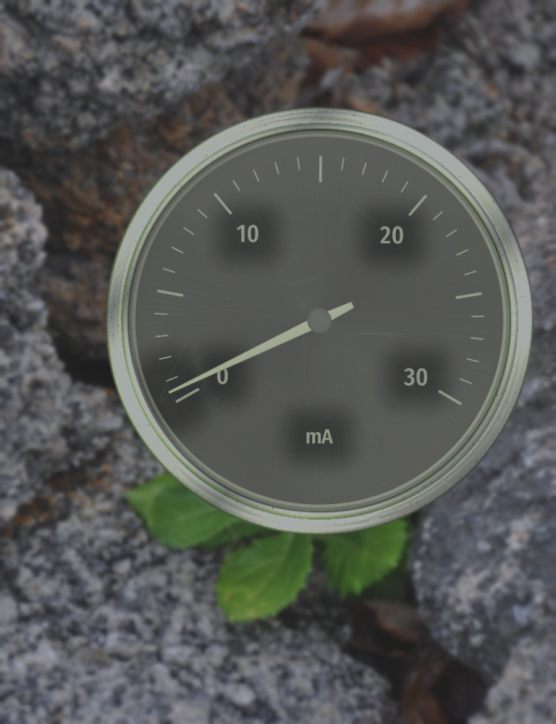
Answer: 0.5 mA
